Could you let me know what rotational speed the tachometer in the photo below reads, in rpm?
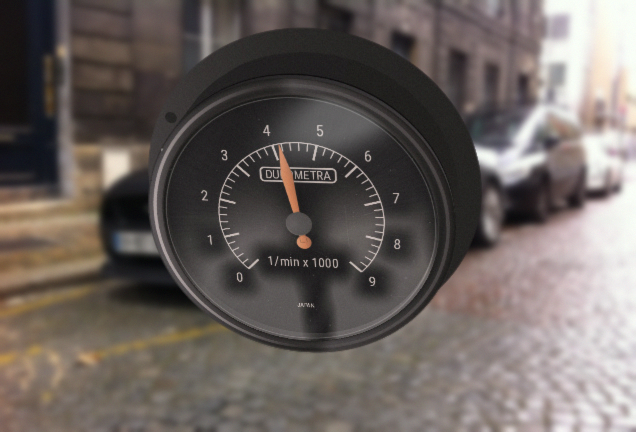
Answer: 4200 rpm
